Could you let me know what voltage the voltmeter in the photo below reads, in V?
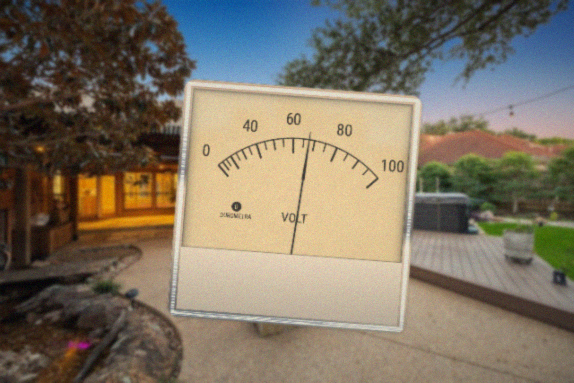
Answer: 67.5 V
